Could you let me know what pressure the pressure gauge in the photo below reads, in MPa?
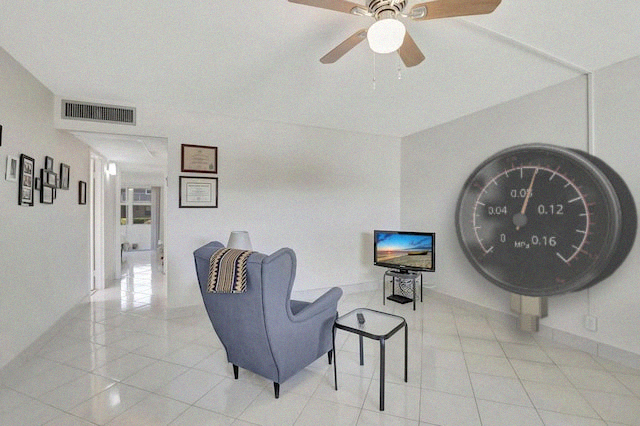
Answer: 0.09 MPa
